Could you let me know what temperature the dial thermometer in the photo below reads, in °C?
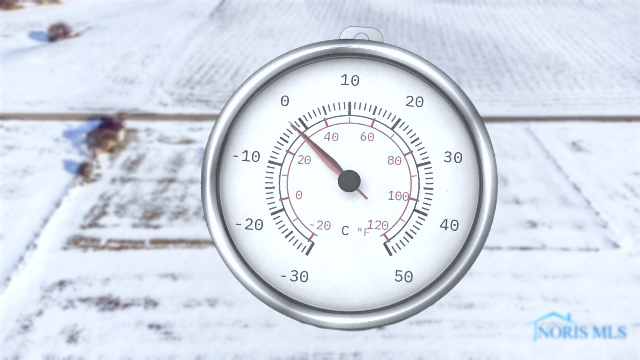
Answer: -2 °C
